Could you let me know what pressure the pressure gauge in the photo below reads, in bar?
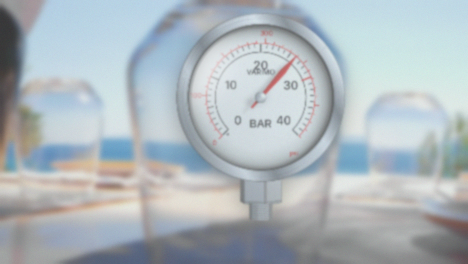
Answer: 26 bar
